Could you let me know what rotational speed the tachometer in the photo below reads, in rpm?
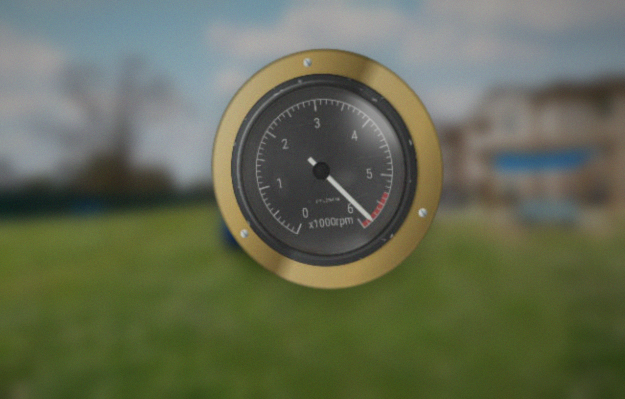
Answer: 5800 rpm
